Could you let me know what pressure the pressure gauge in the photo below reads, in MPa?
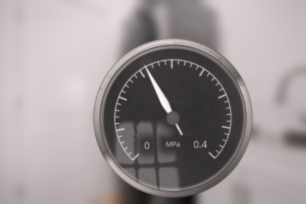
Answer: 0.16 MPa
